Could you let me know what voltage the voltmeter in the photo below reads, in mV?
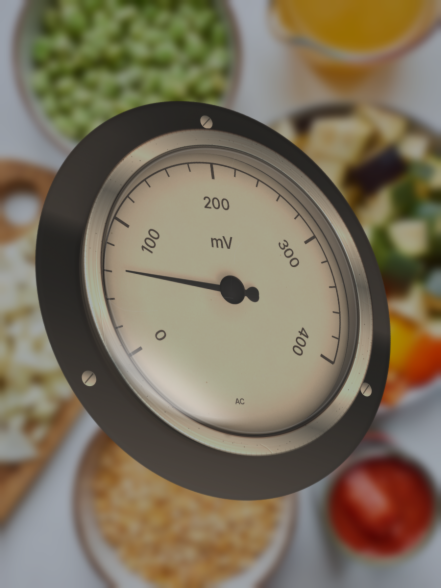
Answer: 60 mV
